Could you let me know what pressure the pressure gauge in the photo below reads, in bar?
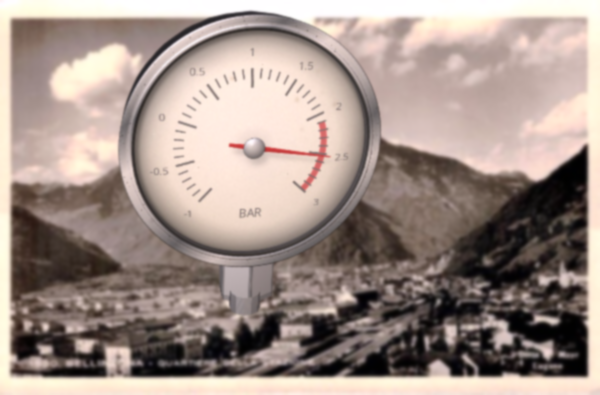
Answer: 2.5 bar
